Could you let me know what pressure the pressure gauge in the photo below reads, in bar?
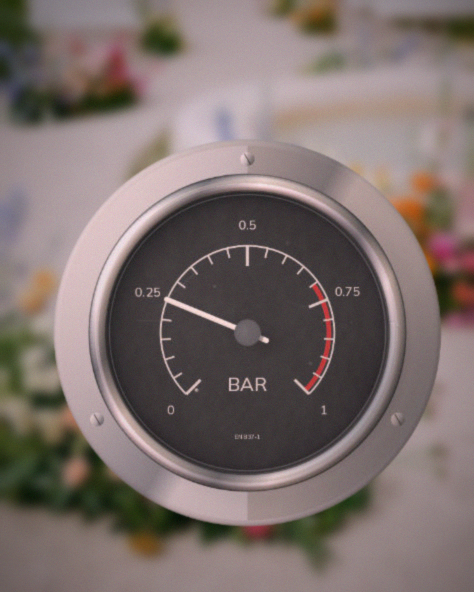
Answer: 0.25 bar
